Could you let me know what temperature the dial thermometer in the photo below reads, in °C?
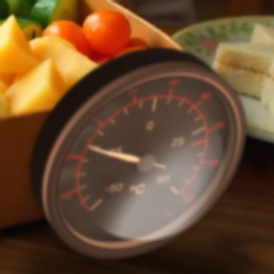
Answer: -25 °C
